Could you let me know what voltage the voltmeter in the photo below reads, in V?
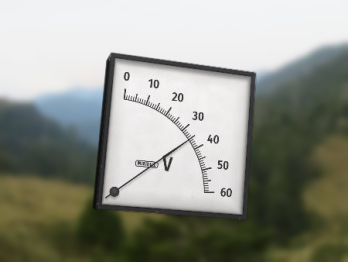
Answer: 35 V
